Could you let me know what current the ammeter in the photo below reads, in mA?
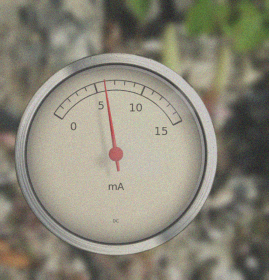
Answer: 6 mA
